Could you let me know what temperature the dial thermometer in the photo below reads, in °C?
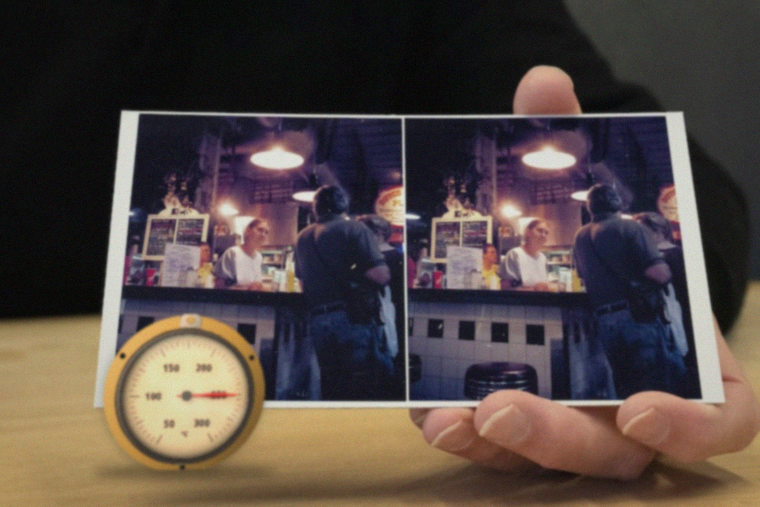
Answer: 250 °C
